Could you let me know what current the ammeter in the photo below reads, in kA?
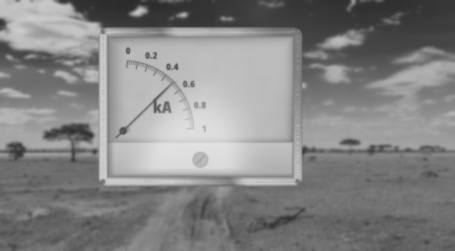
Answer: 0.5 kA
